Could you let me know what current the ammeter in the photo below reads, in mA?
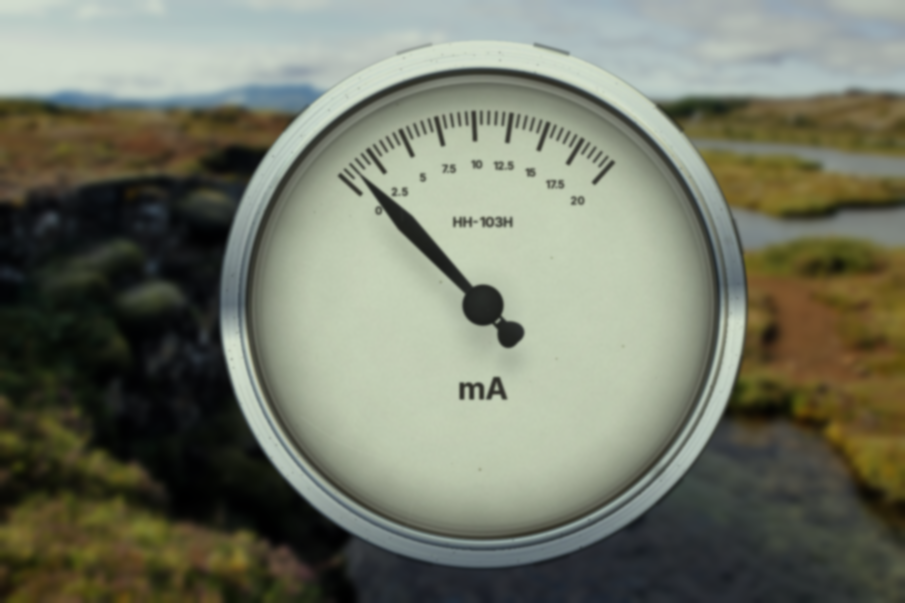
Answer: 1 mA
